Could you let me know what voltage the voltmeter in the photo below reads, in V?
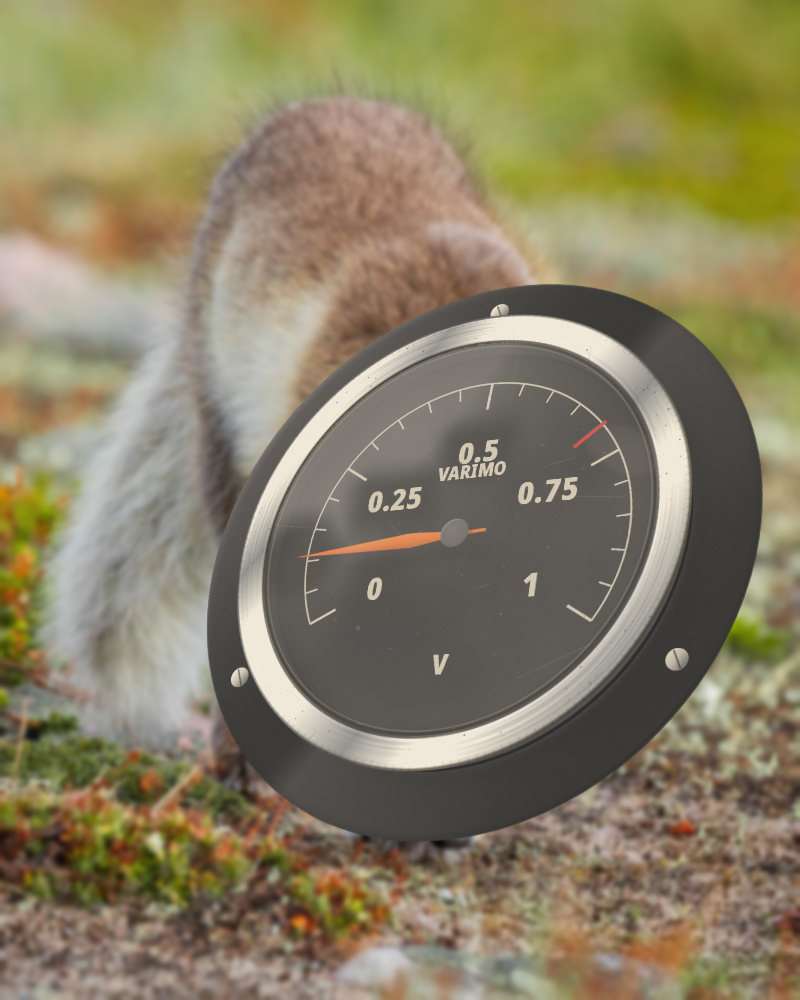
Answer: 0.1 V
